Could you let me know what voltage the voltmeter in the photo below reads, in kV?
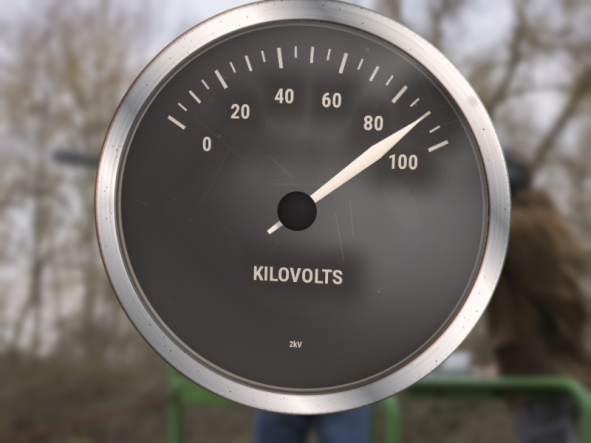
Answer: 90 kV
